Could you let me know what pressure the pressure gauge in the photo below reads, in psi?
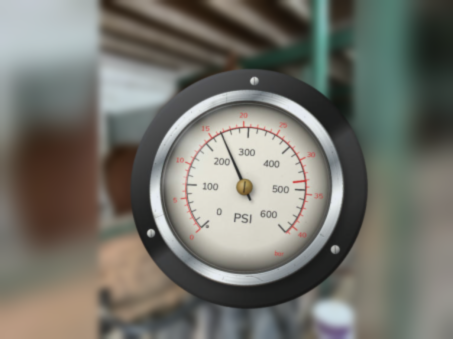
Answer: 240 psi
